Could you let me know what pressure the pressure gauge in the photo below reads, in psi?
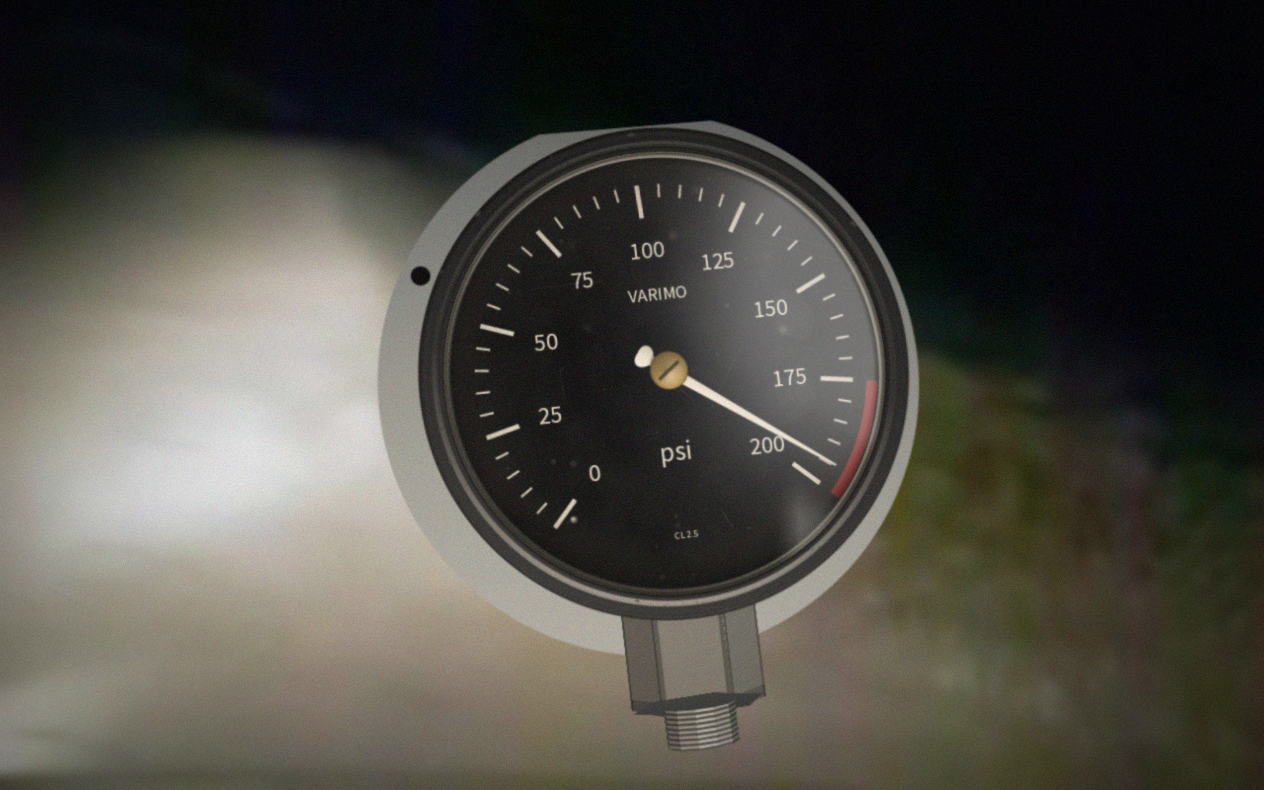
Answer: 195 psi
